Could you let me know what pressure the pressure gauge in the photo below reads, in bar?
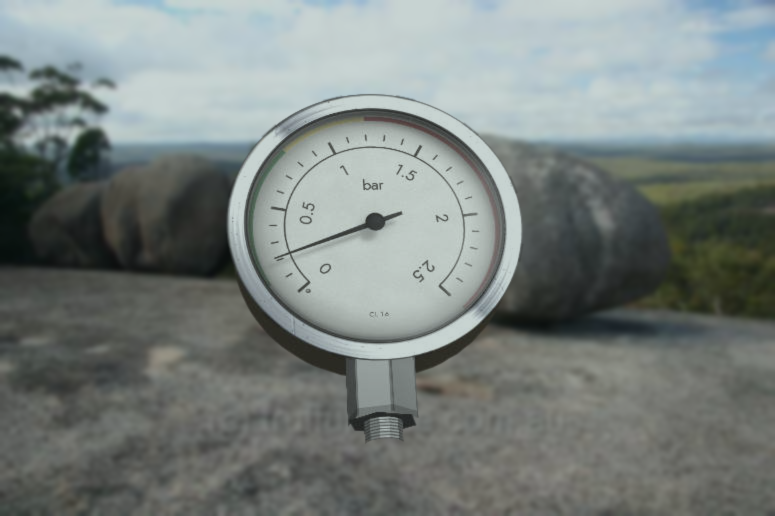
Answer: 0.2 bar
